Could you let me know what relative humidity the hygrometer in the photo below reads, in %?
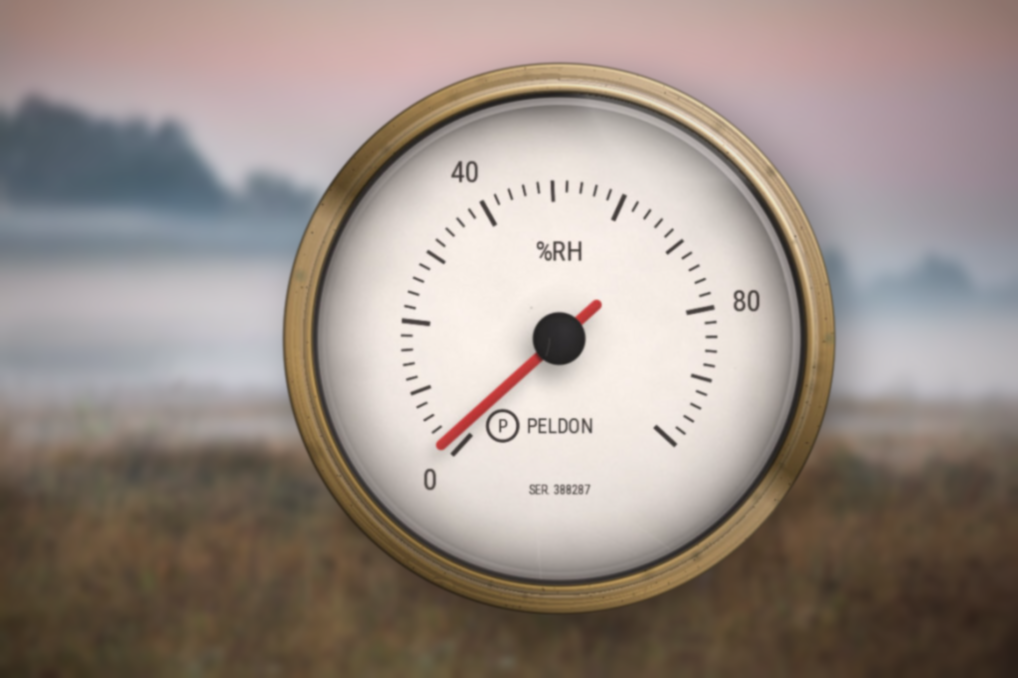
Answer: 2 %
